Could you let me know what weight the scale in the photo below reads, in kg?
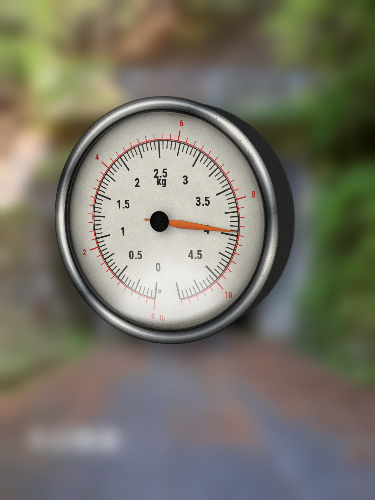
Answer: 3.95 kg
